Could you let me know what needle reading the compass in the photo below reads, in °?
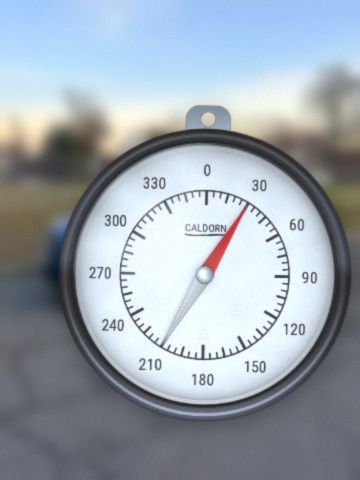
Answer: 30 °
